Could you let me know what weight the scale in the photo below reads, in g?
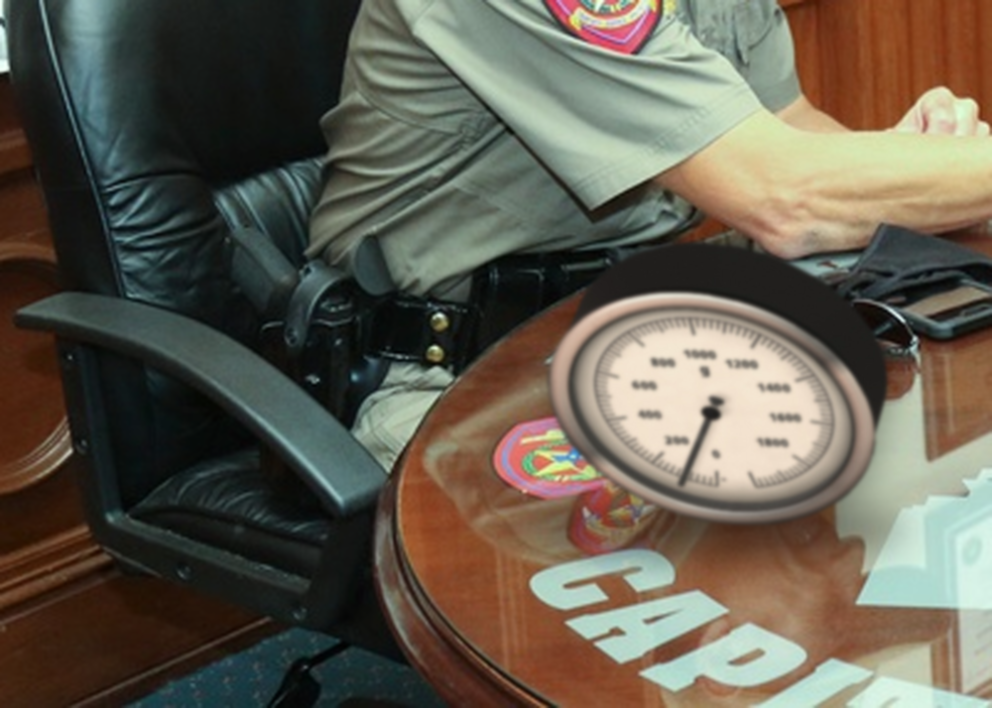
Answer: 100 g
